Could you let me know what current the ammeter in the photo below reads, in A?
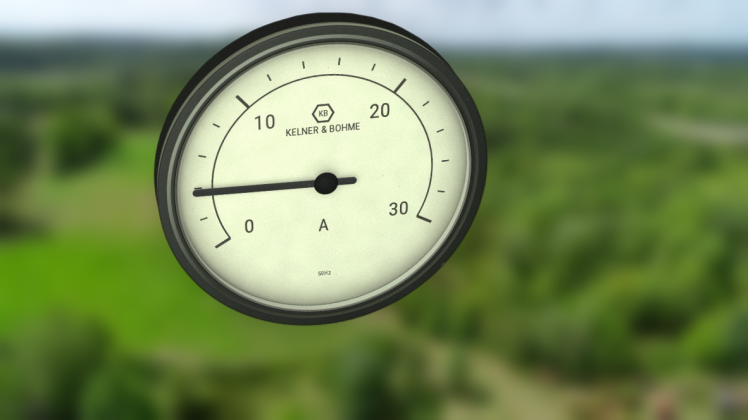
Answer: 4 A
